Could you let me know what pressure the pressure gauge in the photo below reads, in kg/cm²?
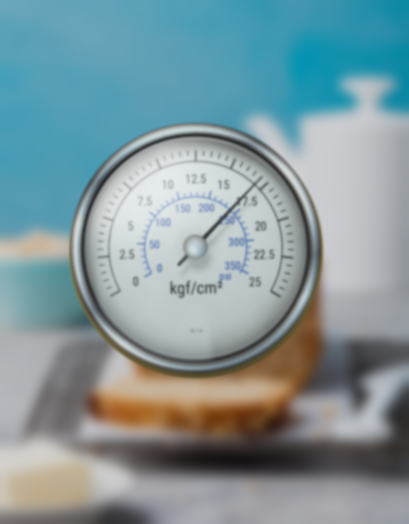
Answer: 17 kg/cm²
